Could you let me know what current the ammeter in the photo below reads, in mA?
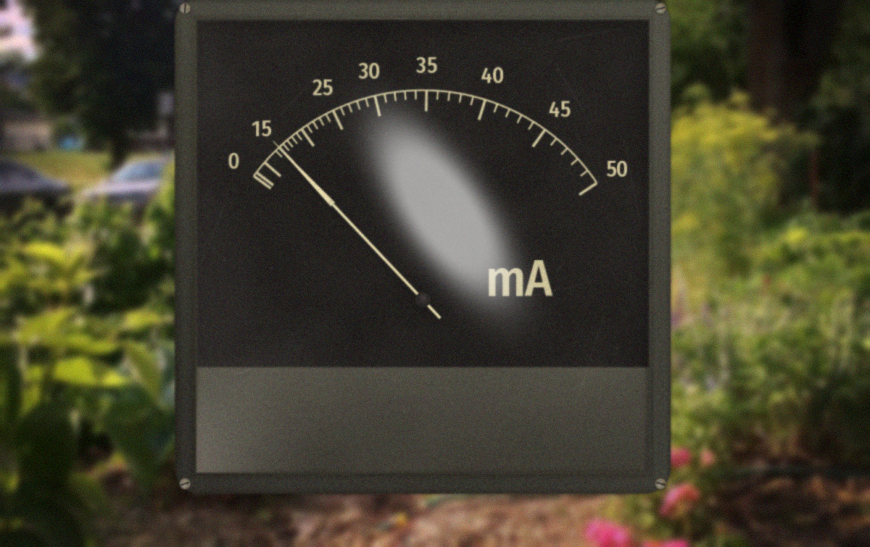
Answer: 15 mA
